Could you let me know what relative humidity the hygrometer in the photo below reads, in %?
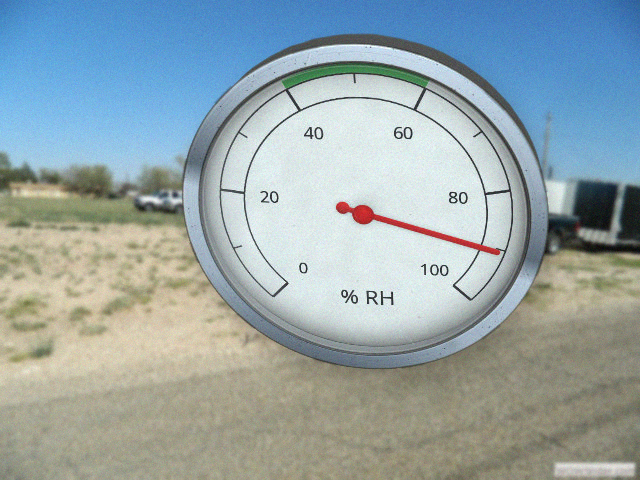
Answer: 90 %
